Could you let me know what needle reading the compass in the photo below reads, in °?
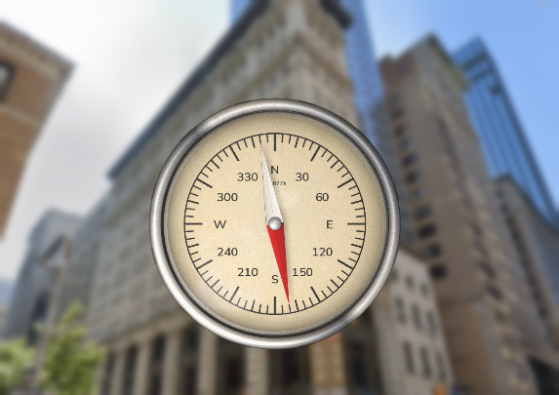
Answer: 170 °
